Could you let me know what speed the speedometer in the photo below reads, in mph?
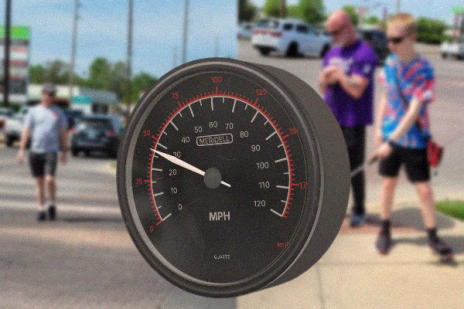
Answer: 27.5 mph
